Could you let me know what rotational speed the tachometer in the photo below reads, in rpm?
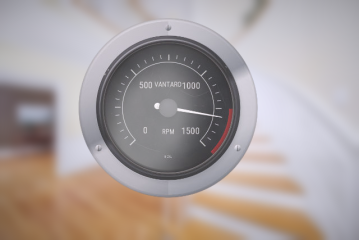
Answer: 1300 rpm
